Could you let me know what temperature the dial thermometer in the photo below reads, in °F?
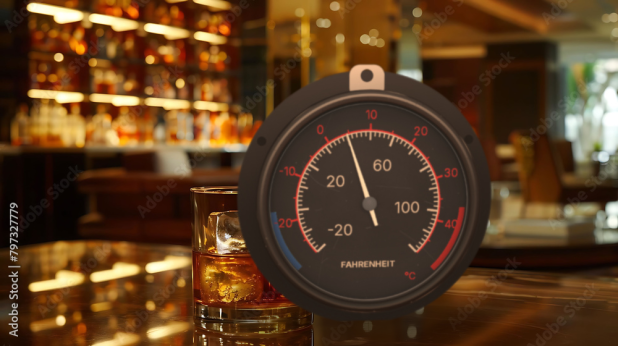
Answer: 40 °F
